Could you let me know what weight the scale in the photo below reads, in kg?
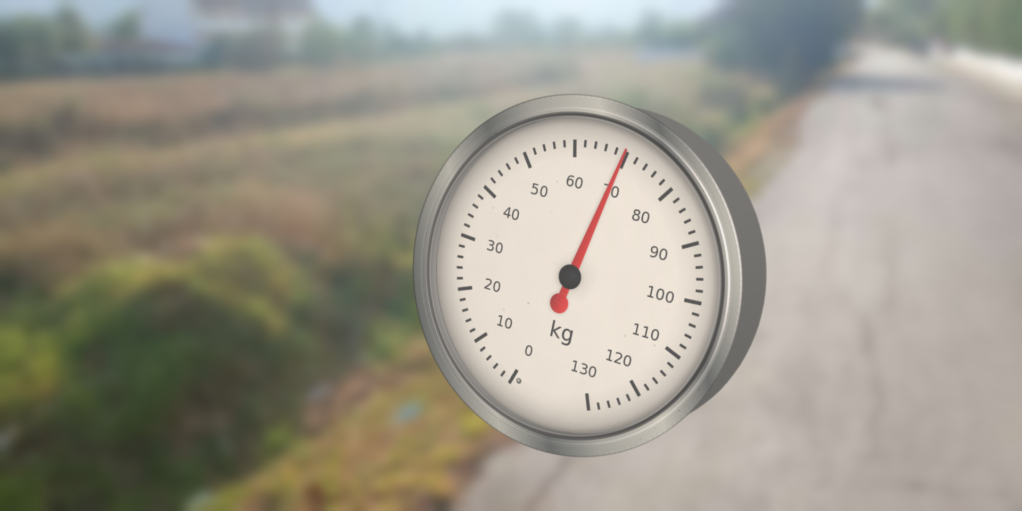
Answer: 70 kg
